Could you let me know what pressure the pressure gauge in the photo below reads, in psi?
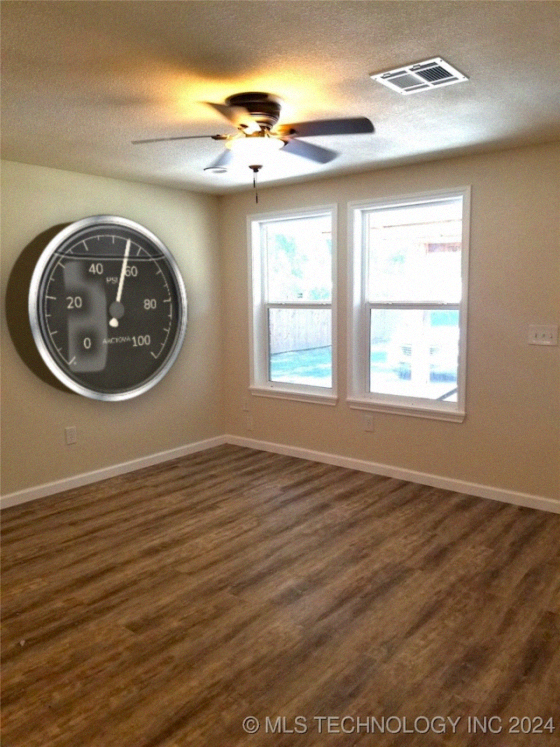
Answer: 55 psi
